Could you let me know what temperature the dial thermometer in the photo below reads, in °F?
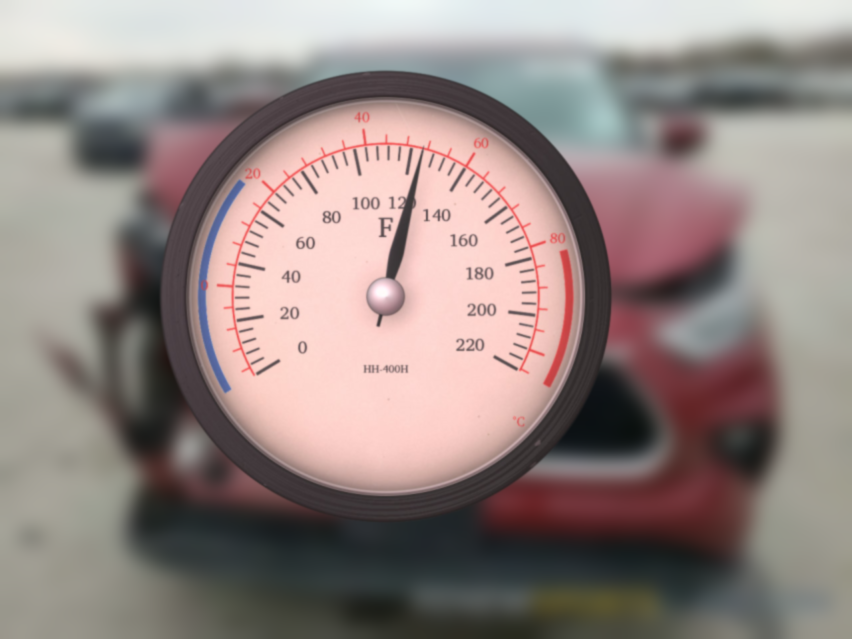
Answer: 124 °F
